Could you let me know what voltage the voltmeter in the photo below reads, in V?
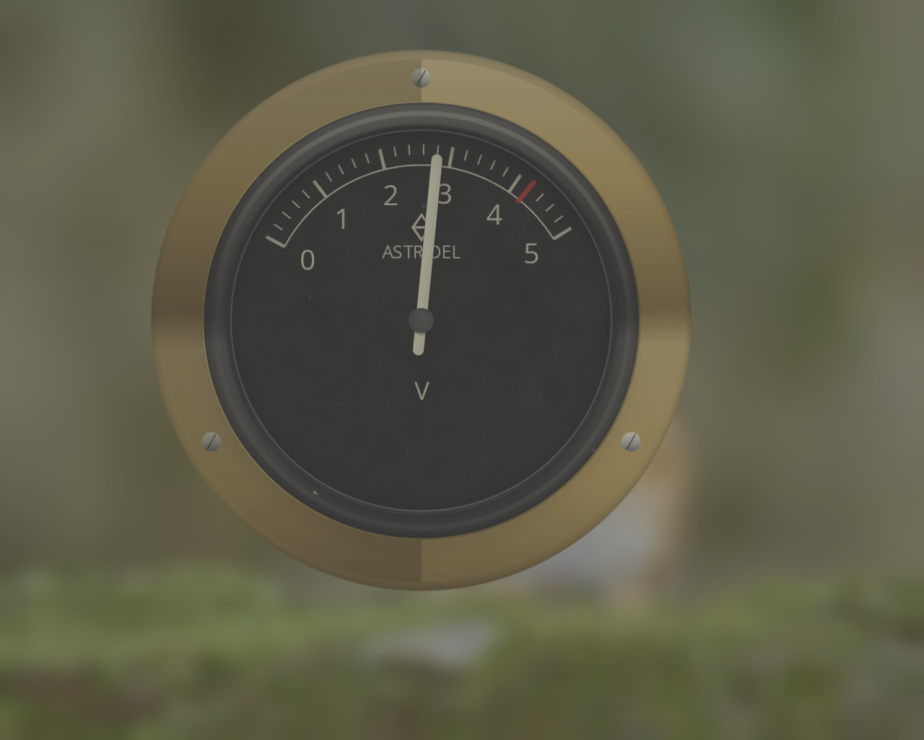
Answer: 2.8 V
